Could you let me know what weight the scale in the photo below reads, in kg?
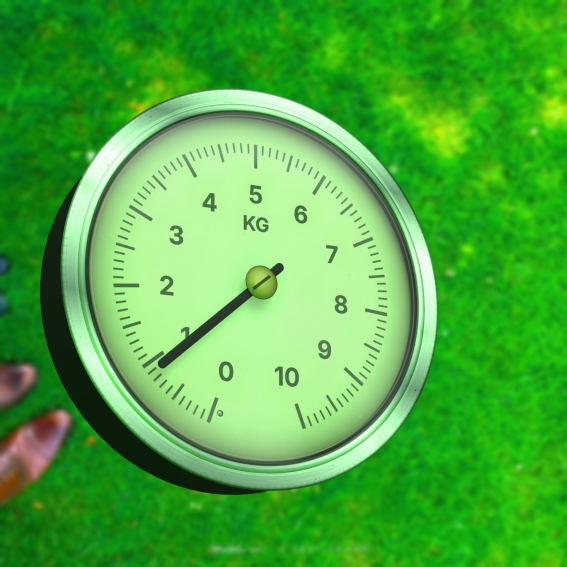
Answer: 0.9 kg
